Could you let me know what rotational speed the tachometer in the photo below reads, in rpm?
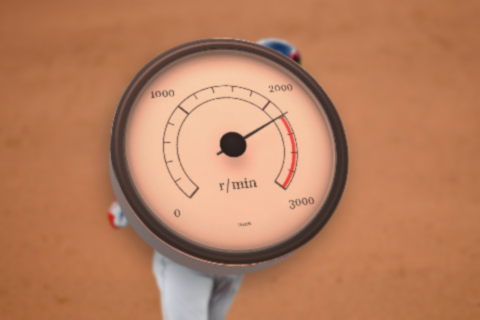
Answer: 2200 rpm
